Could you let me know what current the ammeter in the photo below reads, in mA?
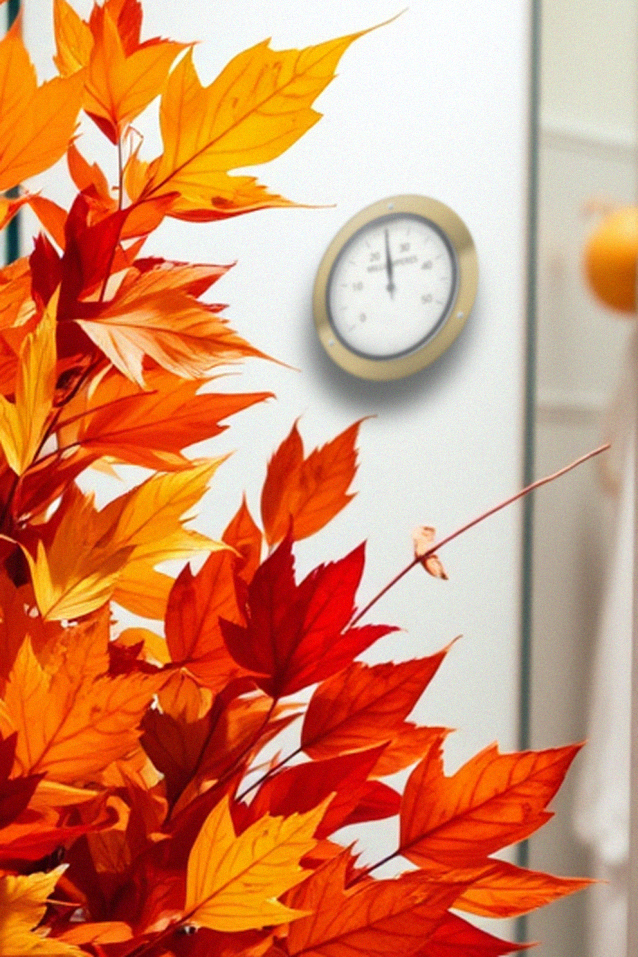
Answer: 25 mA
